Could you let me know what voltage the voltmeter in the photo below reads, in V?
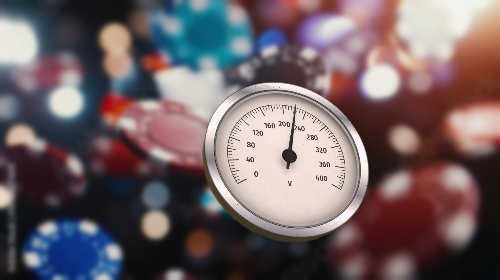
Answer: 220 V
